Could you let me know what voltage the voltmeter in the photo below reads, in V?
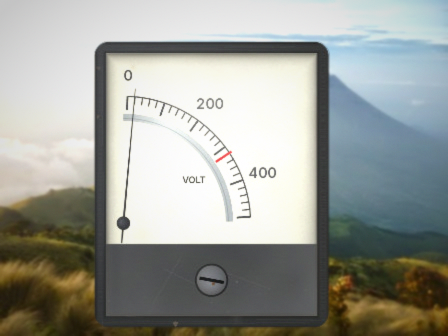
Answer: 20 V
